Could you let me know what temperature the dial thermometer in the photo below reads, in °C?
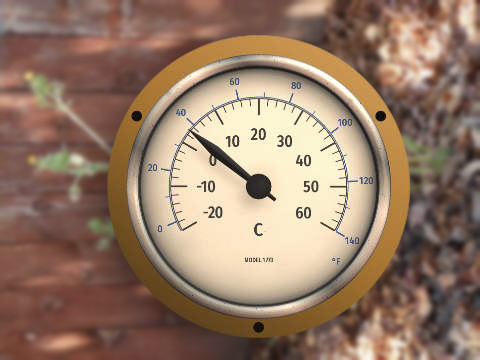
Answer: 3 °C
